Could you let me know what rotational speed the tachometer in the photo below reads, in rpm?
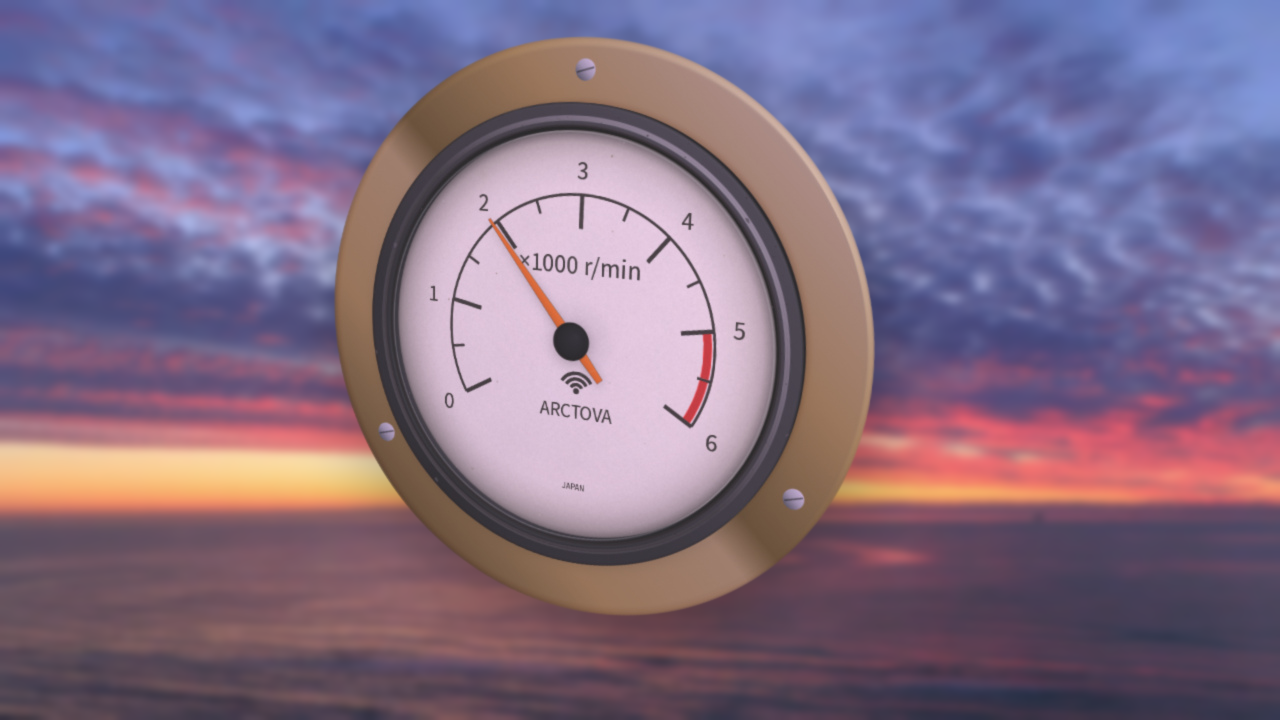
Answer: 2000 rpm
